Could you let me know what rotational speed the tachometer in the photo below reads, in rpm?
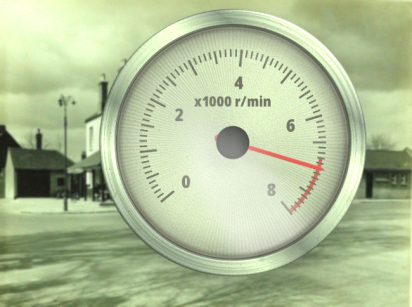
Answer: 7000 rpm
